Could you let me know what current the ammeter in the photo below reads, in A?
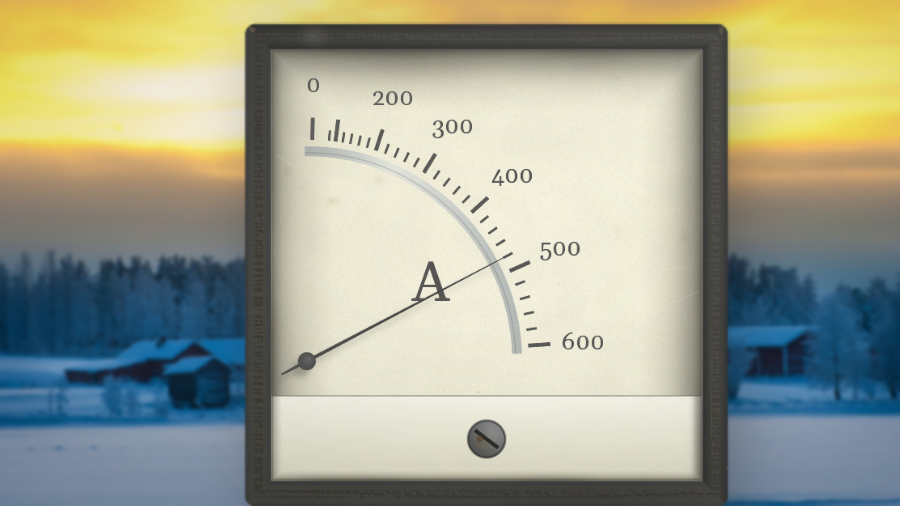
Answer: 480 A
